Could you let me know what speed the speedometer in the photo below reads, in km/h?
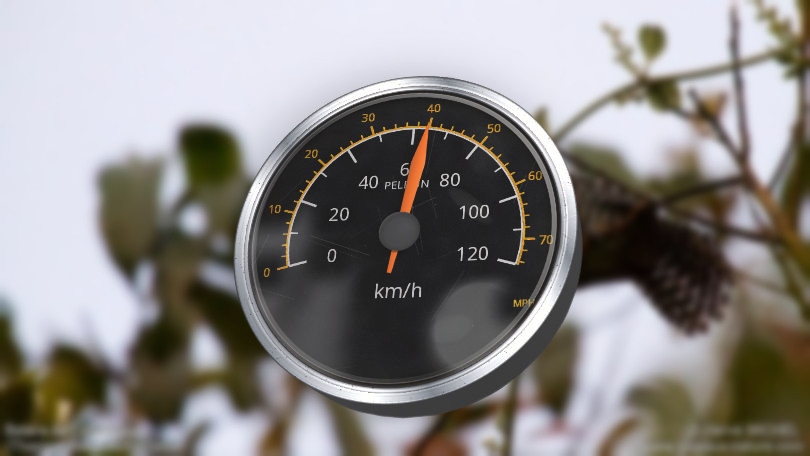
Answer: 65 km/h
